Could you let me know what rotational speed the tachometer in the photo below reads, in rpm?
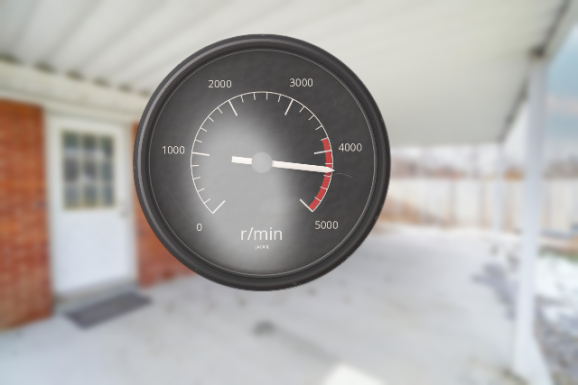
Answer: 4300 rpm
